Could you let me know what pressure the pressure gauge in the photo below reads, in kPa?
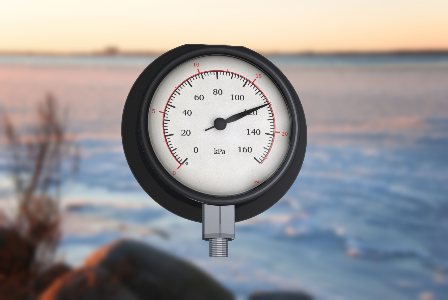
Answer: 120 kPa
